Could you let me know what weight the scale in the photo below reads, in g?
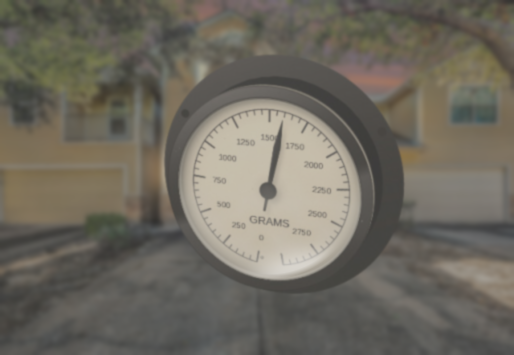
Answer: 1600 g
